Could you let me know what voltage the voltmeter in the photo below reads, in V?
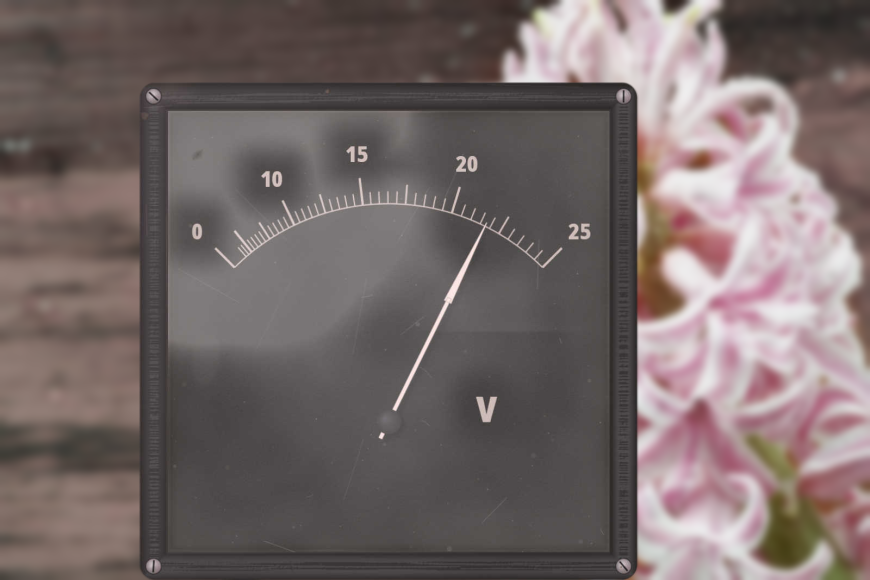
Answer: 21.75 V
